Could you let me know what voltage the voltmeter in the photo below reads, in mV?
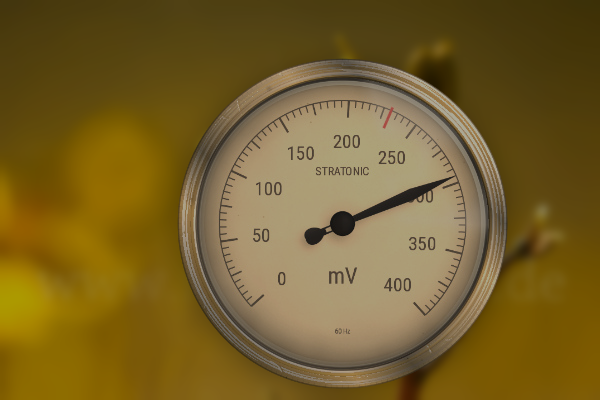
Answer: 295 mV
